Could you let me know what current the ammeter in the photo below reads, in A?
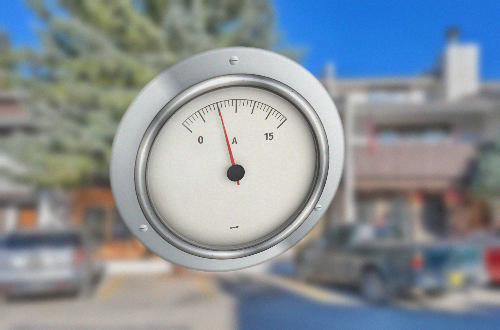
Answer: 5 A
